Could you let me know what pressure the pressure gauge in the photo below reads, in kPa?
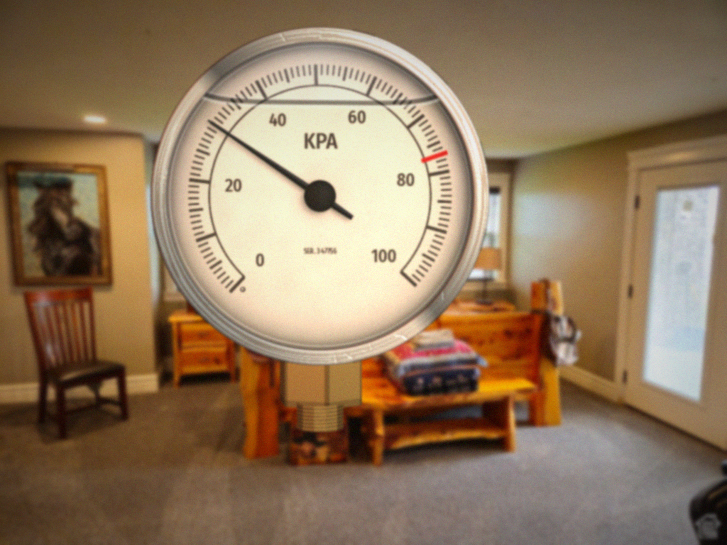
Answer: 30 kPa
